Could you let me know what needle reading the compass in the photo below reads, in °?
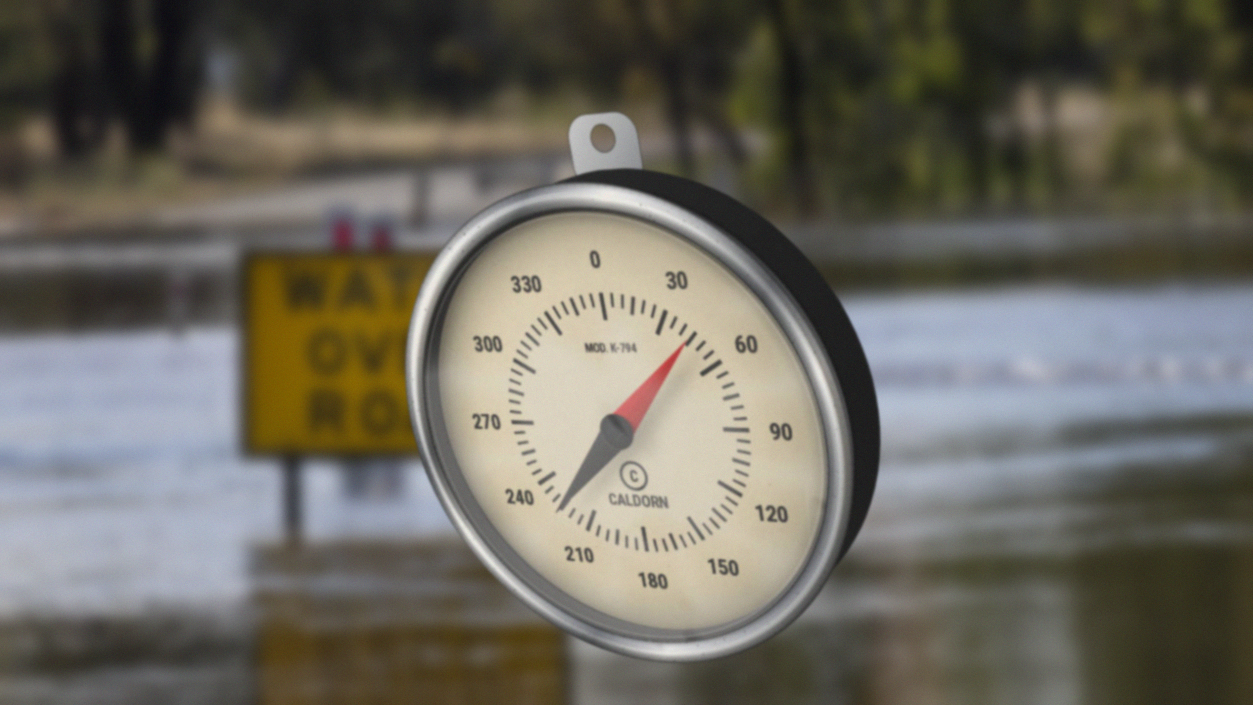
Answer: 45 °
